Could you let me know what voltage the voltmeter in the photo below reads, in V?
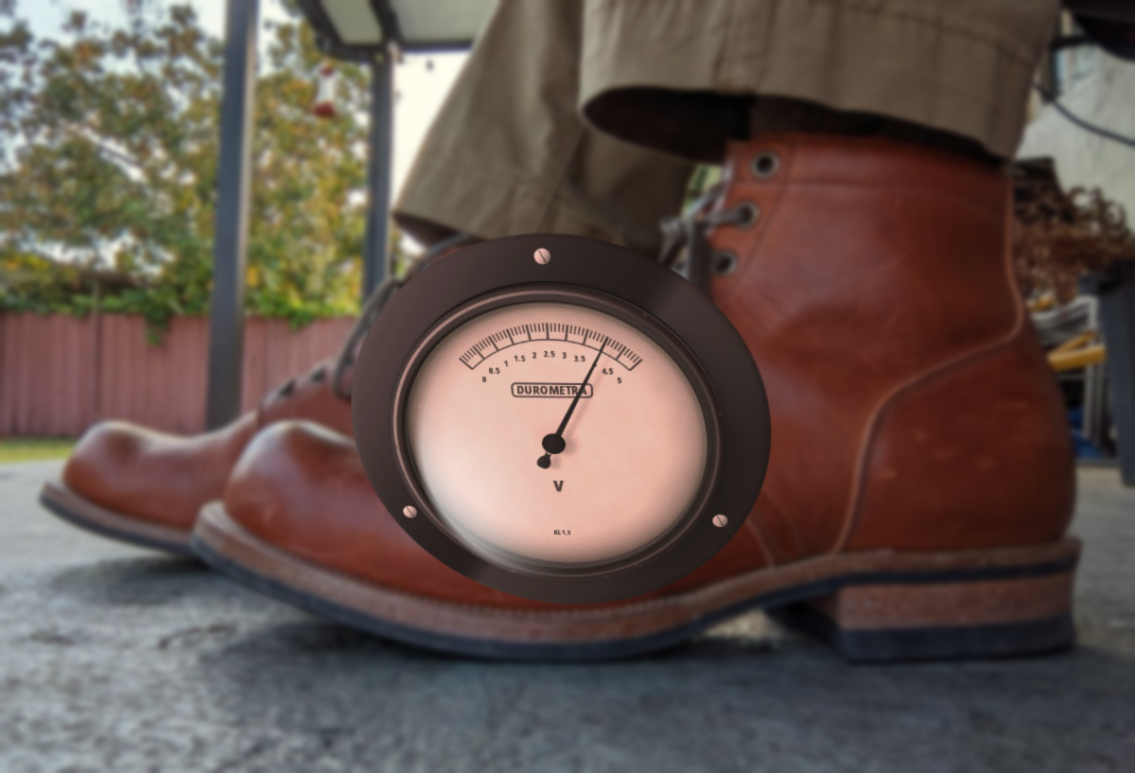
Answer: 4 V
